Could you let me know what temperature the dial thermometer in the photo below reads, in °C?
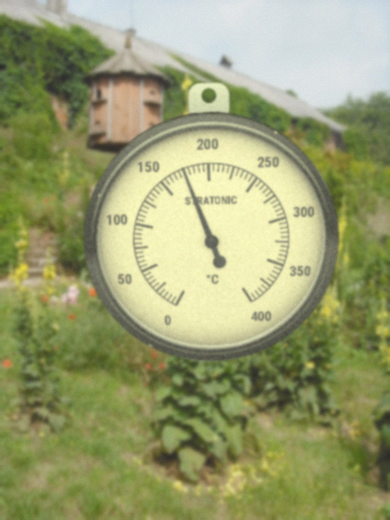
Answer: 175 °C
